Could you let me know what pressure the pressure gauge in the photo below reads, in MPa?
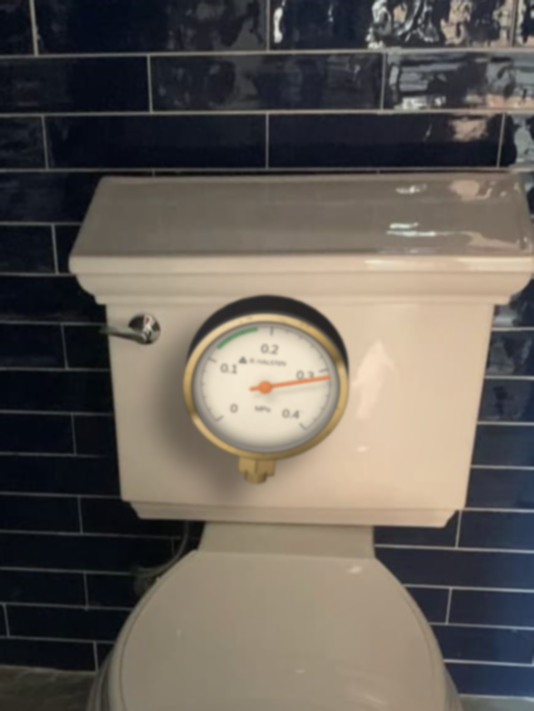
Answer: 0.31 MPa
